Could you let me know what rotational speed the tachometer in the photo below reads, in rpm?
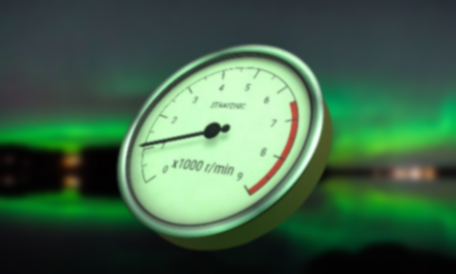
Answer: 1000 rpm
